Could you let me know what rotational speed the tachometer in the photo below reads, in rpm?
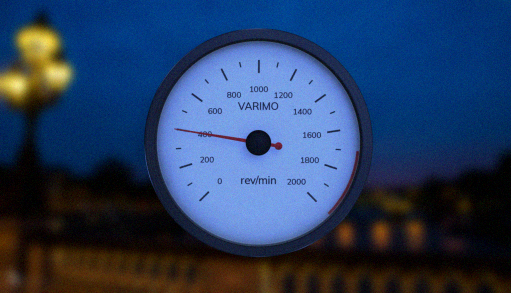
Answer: 400 rpm
